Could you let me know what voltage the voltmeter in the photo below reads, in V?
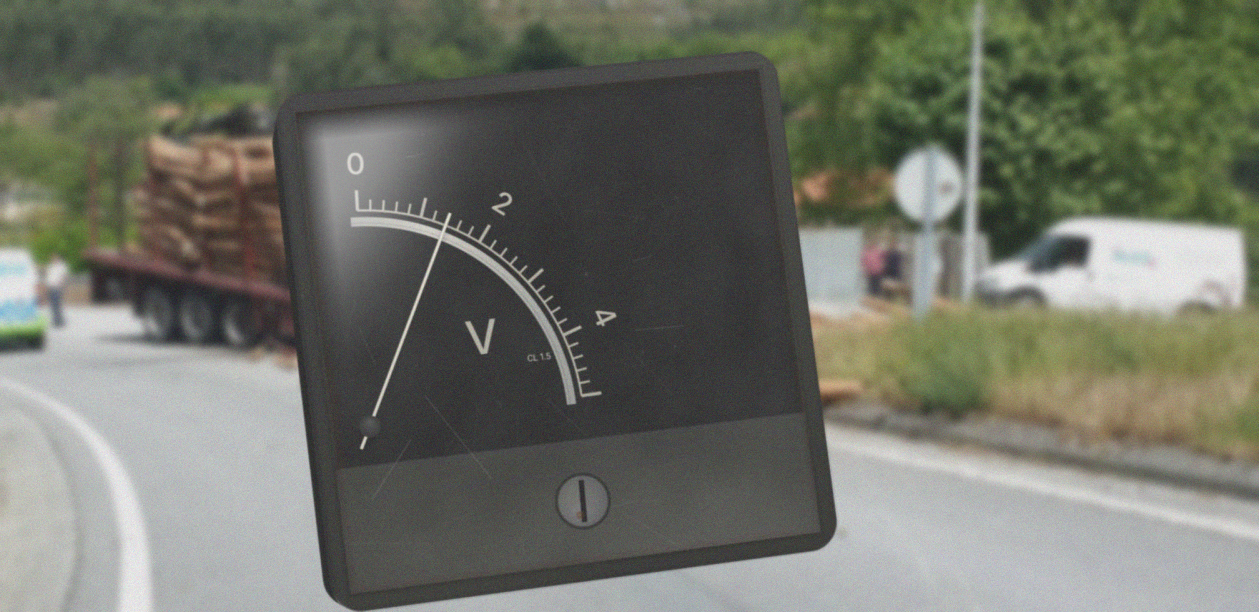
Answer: 1.4 V
